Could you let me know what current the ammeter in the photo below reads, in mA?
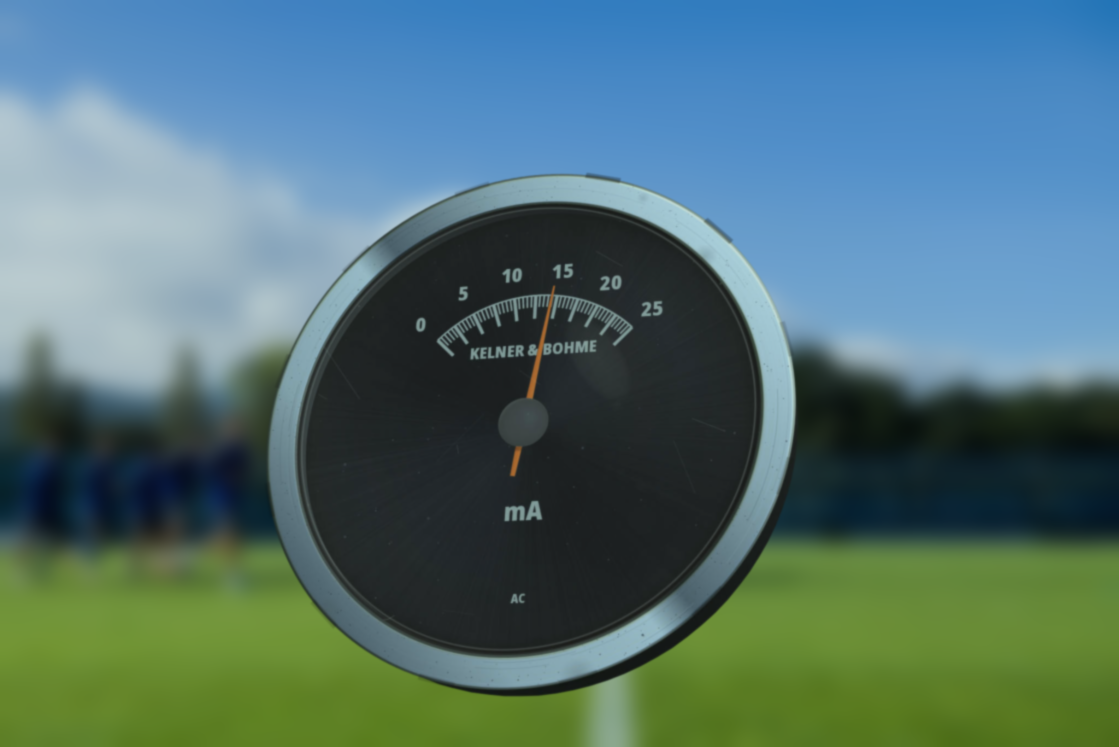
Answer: 15 mA
